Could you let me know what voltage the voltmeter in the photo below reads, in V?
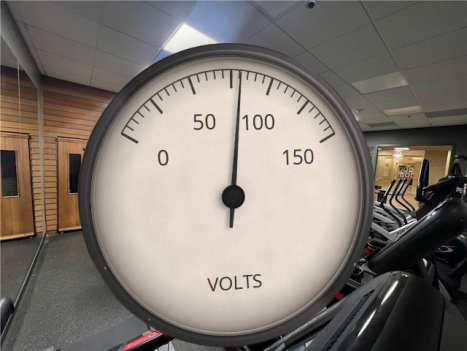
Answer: 80 V
